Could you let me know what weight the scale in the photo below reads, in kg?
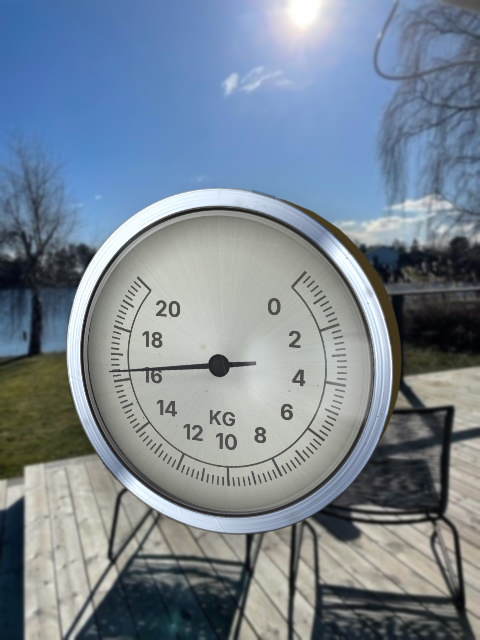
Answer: 16.4 kg
